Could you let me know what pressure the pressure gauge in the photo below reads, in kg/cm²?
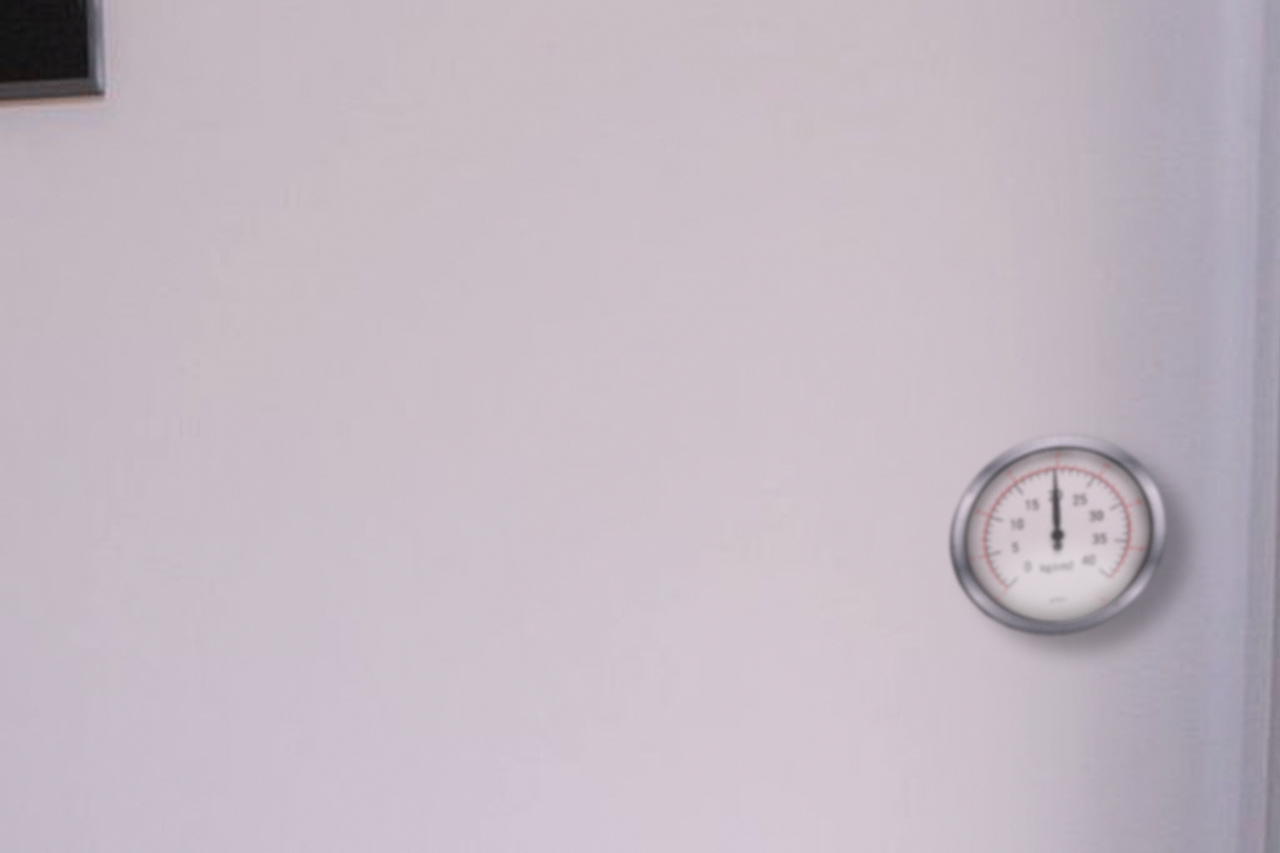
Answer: 20 kg/cm²
